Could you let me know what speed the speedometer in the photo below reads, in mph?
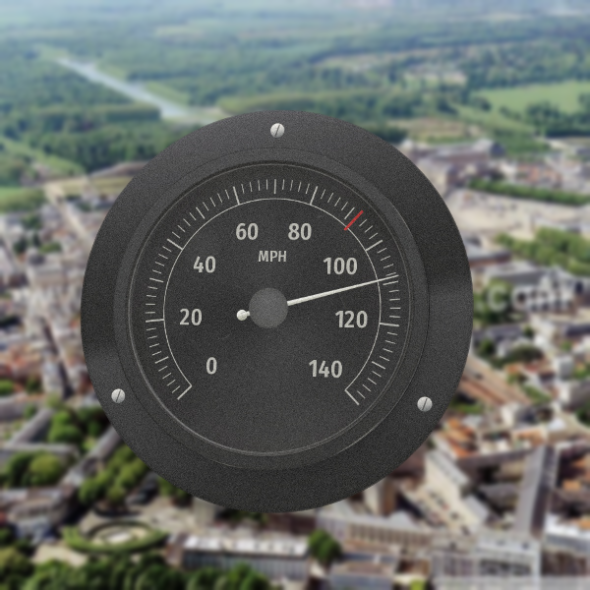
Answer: 109 mph
